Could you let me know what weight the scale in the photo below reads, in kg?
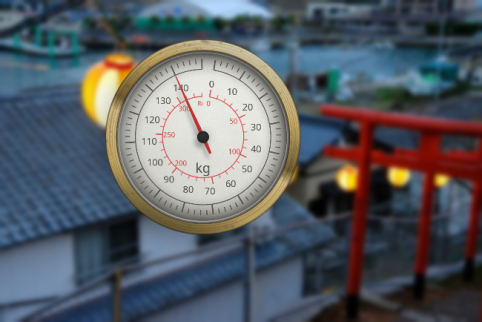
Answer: 140 kg
